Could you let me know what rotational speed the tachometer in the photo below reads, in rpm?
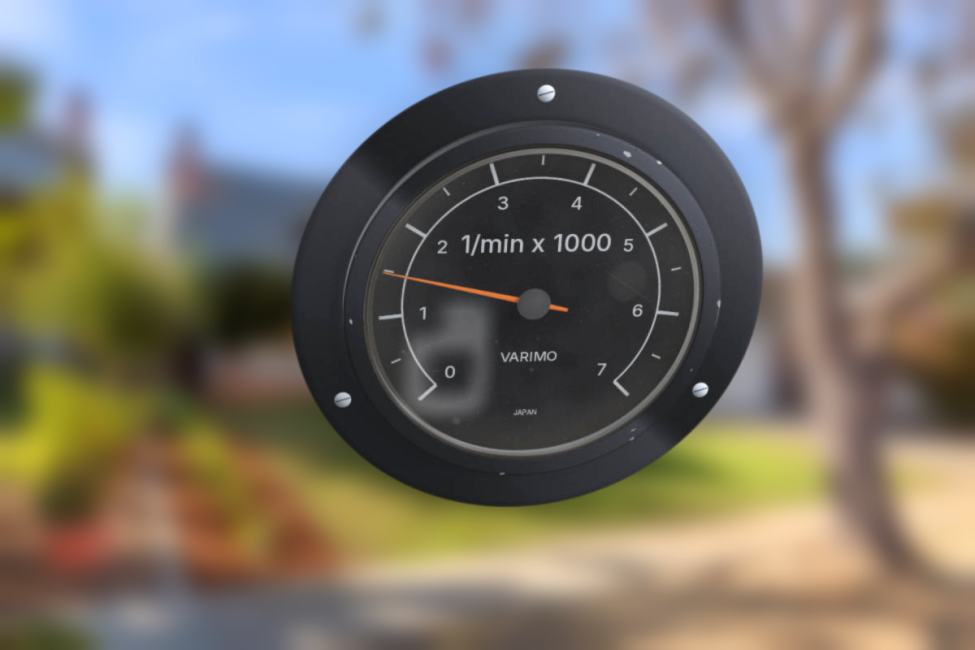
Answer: 1500 rpm
